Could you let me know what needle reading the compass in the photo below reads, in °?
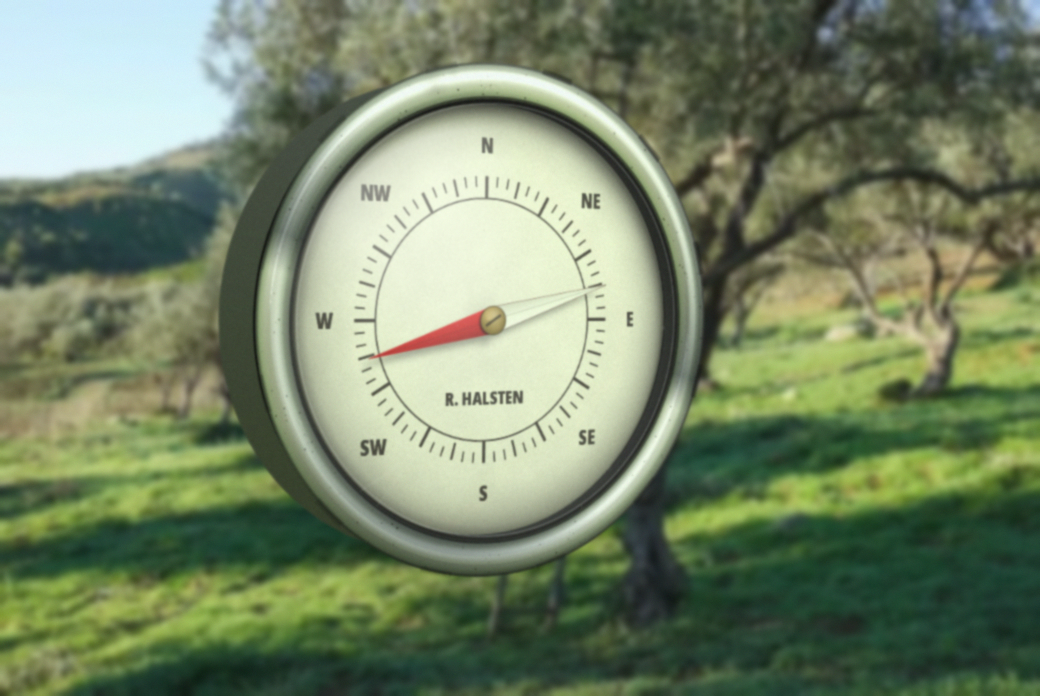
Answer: 255 °
